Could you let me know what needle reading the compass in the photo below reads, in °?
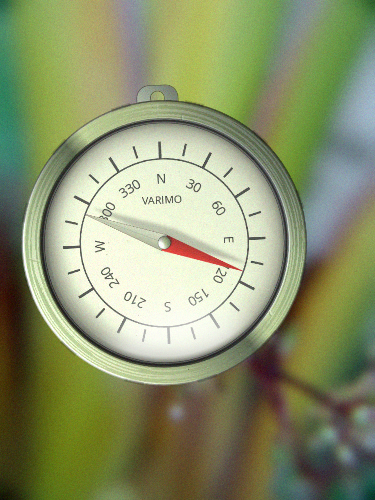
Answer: 112.5 °
